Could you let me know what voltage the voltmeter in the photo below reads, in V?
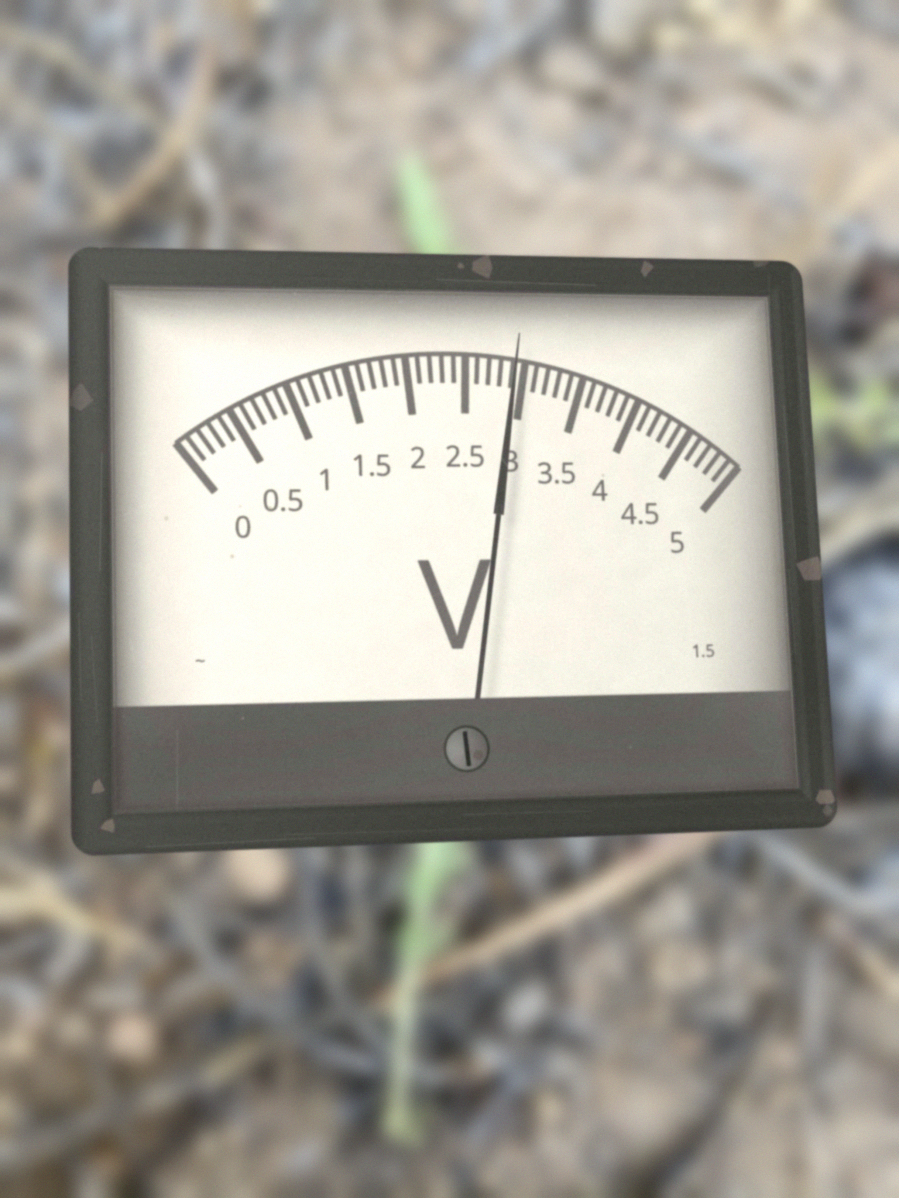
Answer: 2.9 V
